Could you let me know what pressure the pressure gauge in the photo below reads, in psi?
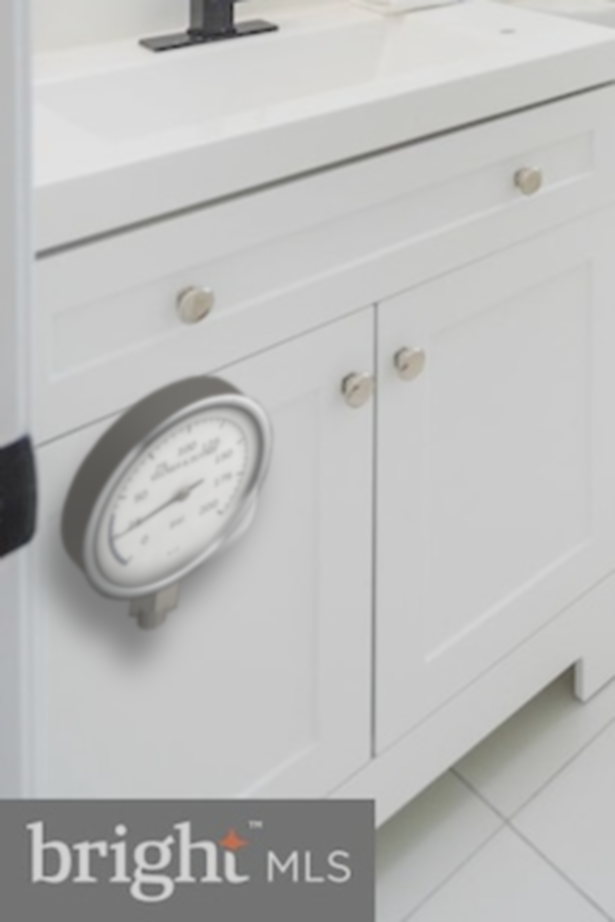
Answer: 25 psi
